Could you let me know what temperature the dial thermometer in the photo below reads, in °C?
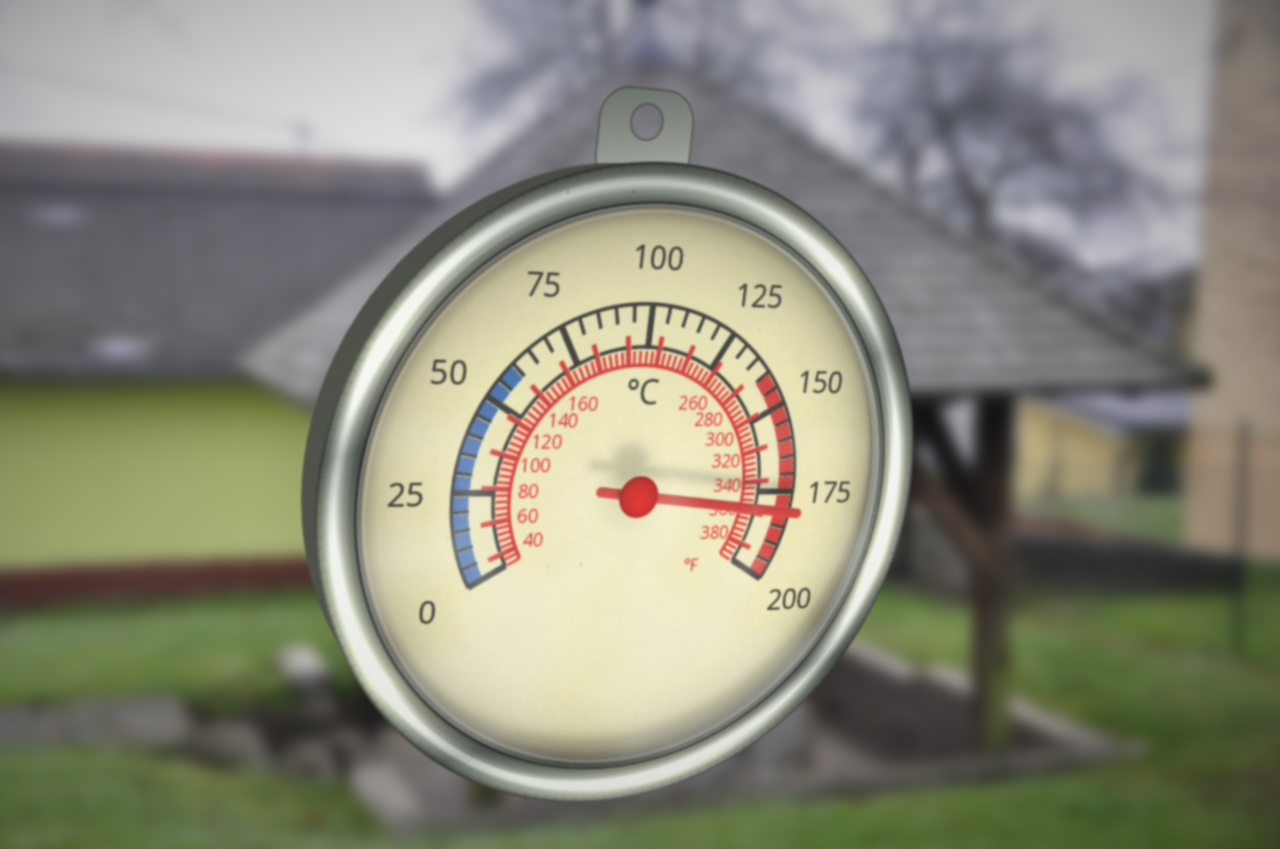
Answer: 180 °C
